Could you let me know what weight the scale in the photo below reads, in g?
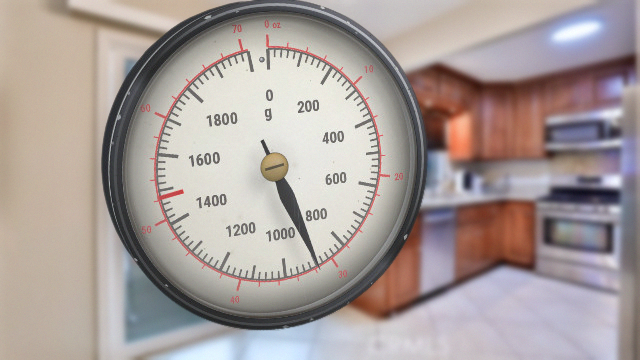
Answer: 900 g
